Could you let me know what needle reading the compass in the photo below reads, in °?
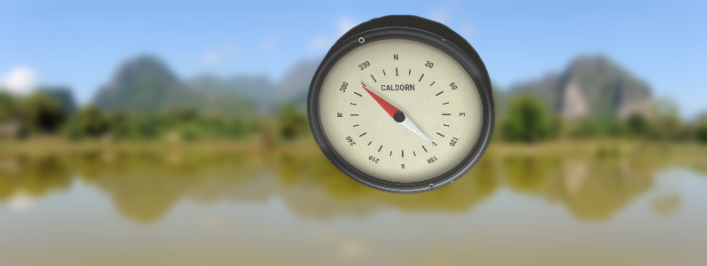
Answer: 315 °
